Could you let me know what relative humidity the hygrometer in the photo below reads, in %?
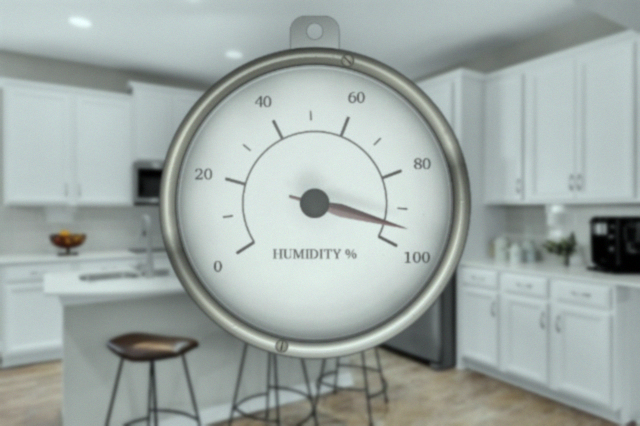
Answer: 95 %
